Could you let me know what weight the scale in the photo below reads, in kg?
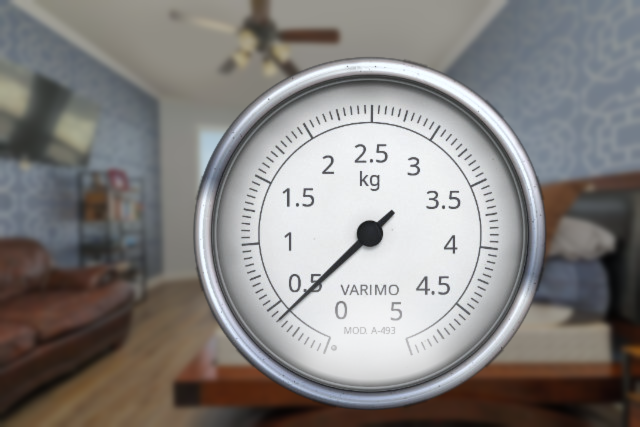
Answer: 0.4 kg
